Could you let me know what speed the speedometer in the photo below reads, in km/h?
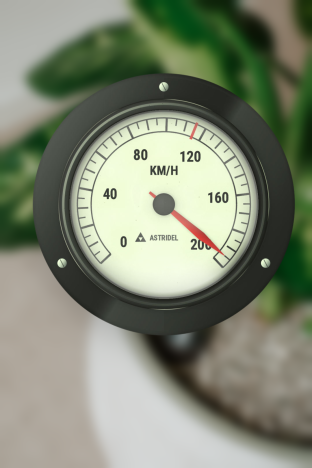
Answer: 195 km/h
